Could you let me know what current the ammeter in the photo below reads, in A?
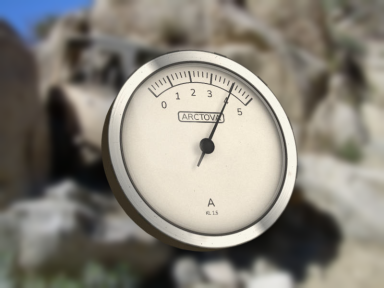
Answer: 4 A
